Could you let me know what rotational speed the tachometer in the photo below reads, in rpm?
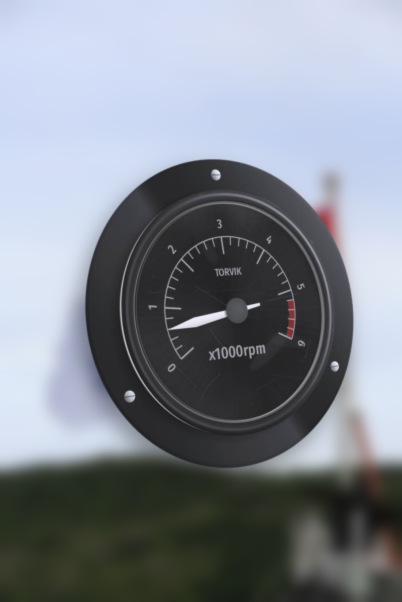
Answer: 600 rpm
